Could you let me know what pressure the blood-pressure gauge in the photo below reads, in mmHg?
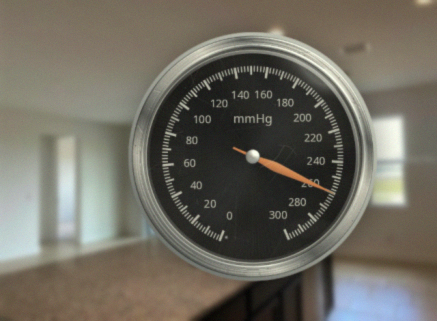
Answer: 260 mmHg
